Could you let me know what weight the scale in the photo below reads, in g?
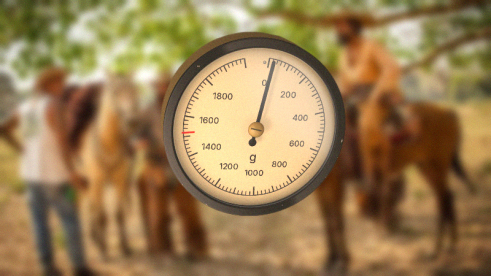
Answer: 20 g
